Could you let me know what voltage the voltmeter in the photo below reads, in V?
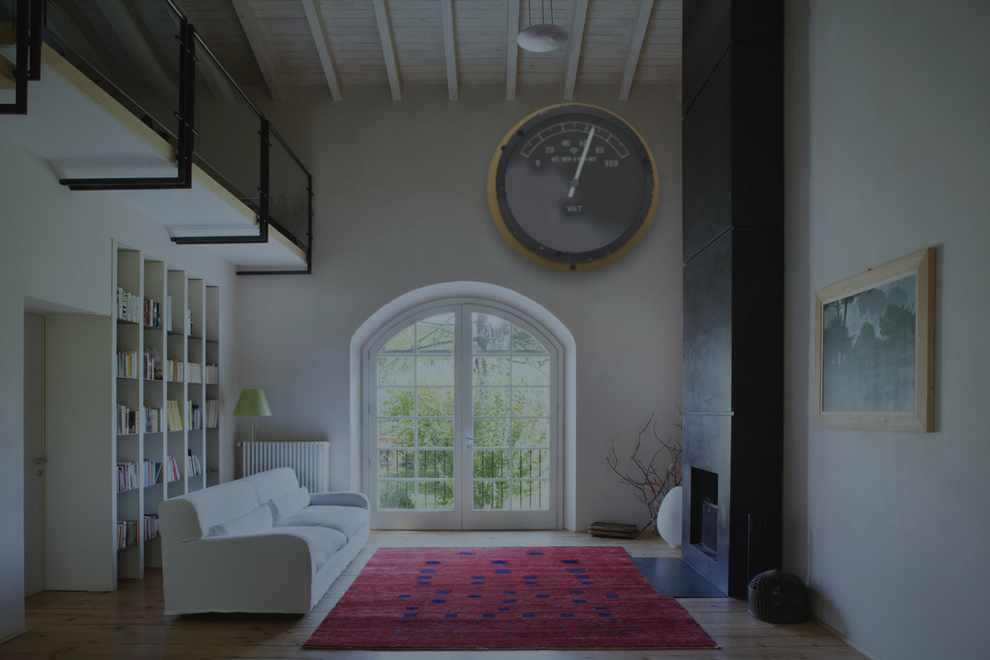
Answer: 65 V
